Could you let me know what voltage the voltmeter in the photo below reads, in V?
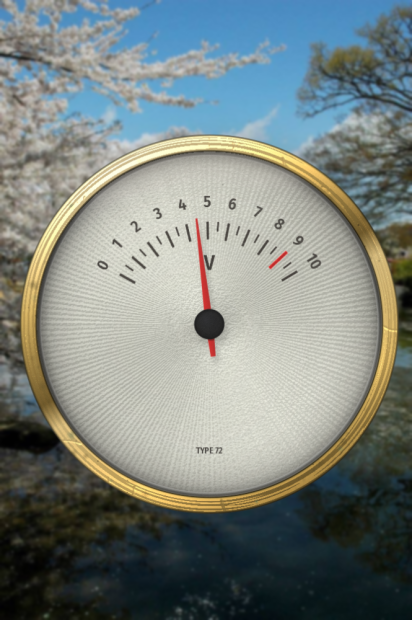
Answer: 4.5 V
